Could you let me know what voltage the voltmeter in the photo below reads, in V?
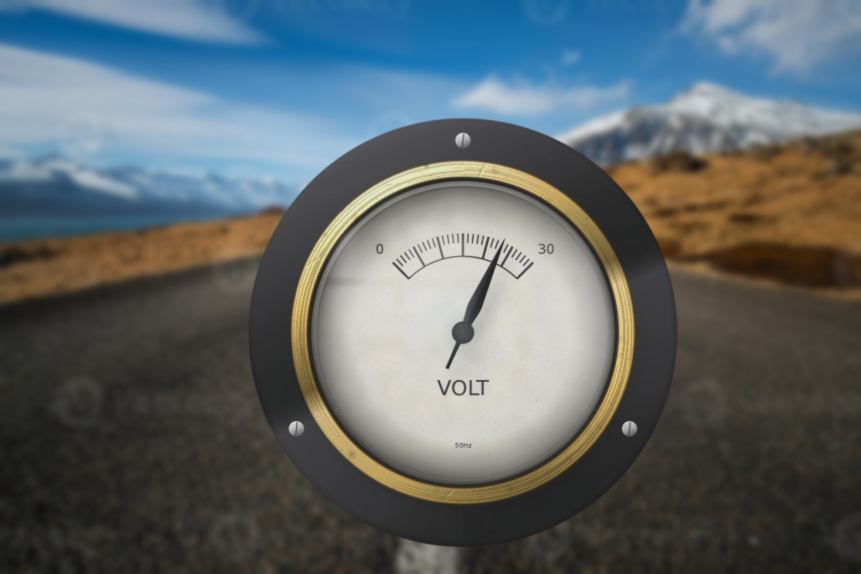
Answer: 23 V
